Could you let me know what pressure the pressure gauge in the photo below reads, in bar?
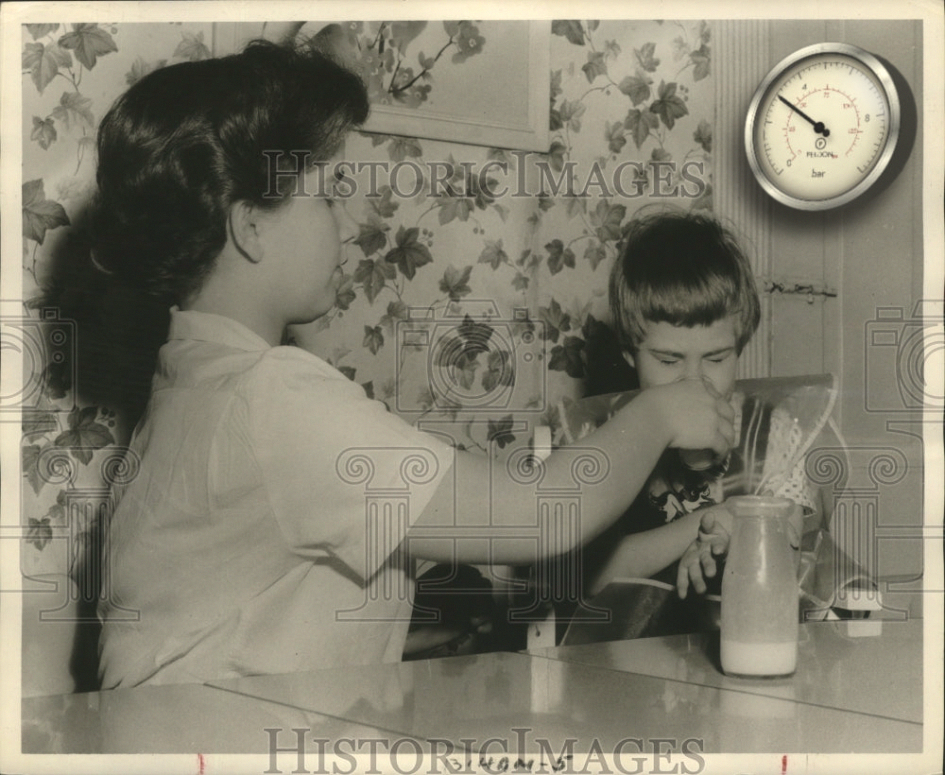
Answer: 3 bar
